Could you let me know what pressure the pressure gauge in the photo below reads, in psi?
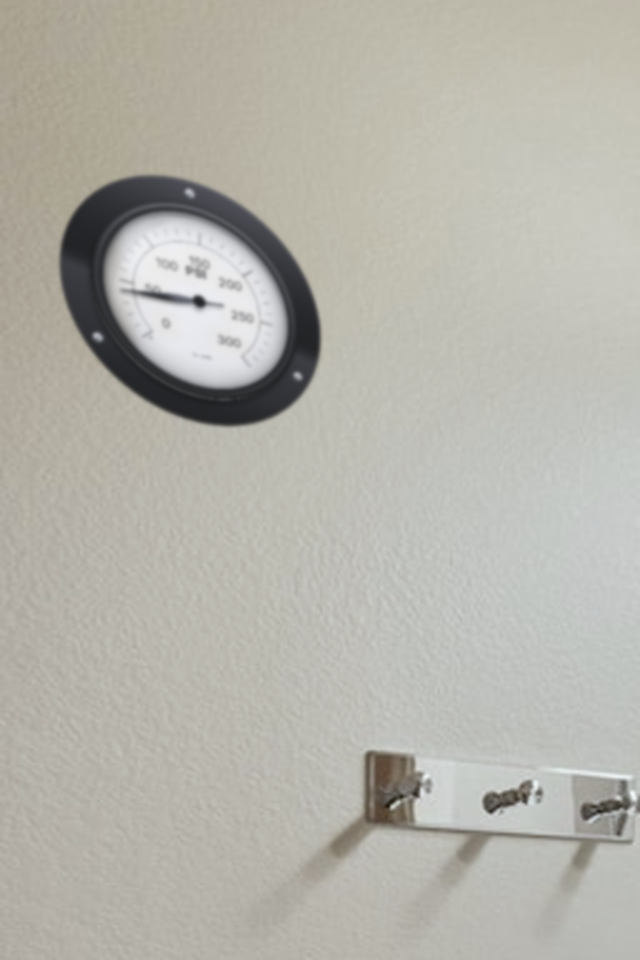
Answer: 40 psi
